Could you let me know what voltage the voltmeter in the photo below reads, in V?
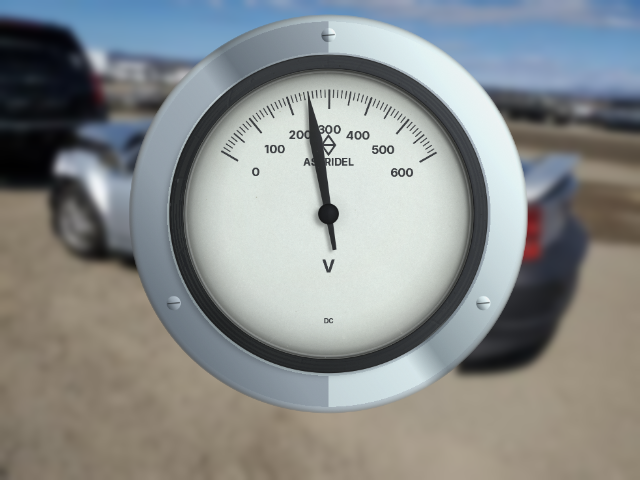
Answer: 250 V
